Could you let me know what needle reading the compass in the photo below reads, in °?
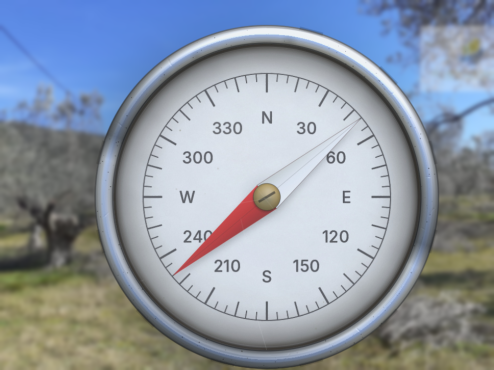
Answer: 230 °
